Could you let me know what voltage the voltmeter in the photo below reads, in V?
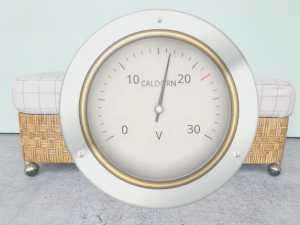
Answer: 16.5 V
